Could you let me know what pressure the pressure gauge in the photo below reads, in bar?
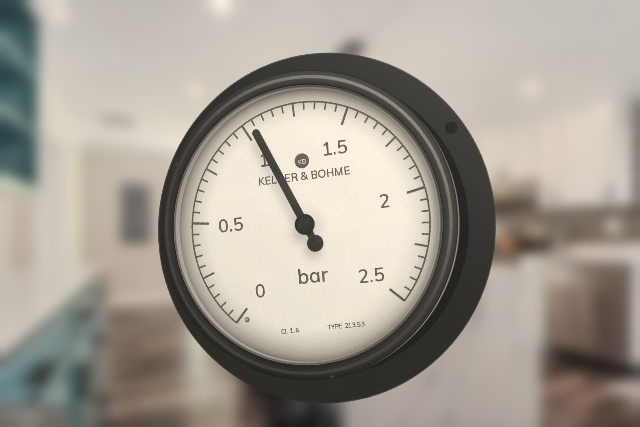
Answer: 1.05 bar
